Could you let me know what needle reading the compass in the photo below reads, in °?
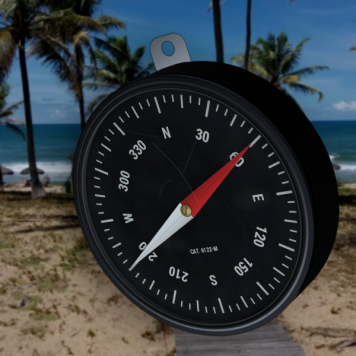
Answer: 60 °
